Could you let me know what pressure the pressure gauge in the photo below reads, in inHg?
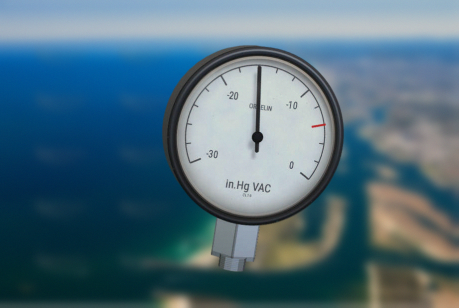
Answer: -16 inHg
